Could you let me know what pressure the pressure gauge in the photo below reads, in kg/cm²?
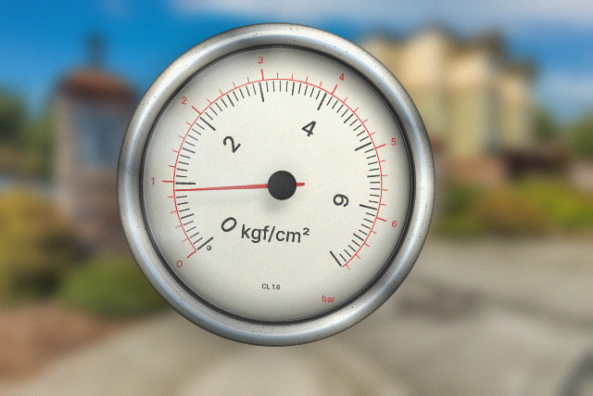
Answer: 0.9 kg/cm²
